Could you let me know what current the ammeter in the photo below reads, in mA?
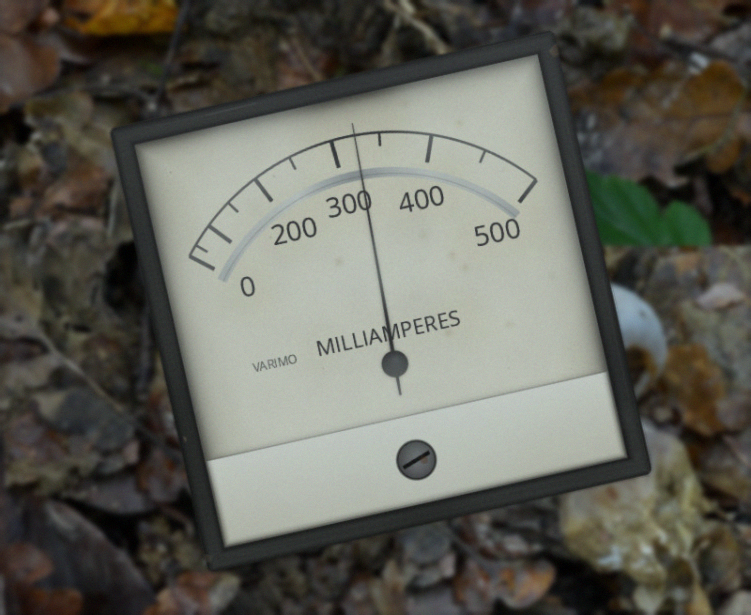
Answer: 325 mA
